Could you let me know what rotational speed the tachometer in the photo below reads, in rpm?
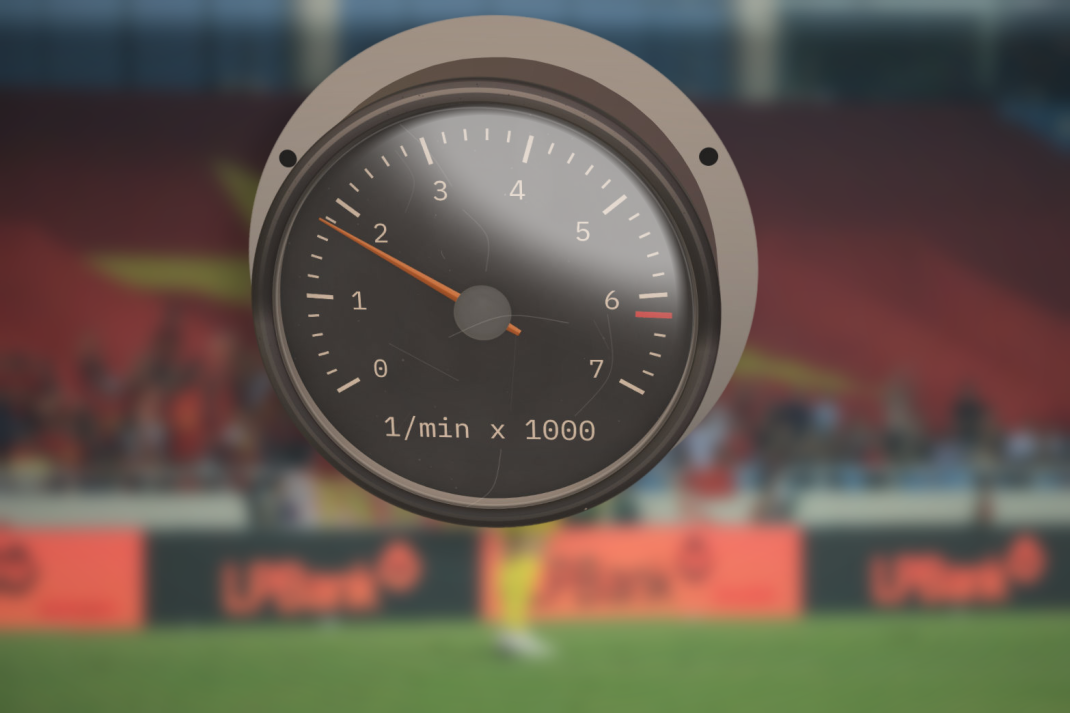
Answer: 1800 rpm
